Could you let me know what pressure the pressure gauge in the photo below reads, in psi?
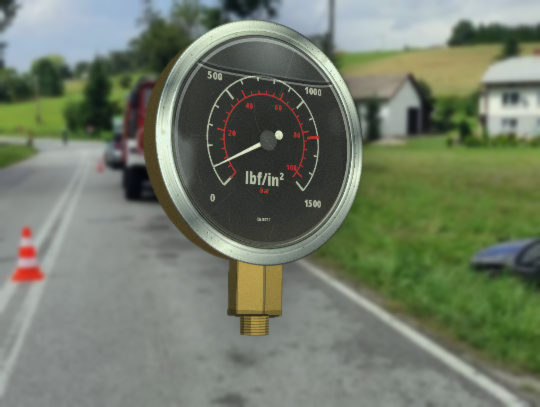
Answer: 100 psi
